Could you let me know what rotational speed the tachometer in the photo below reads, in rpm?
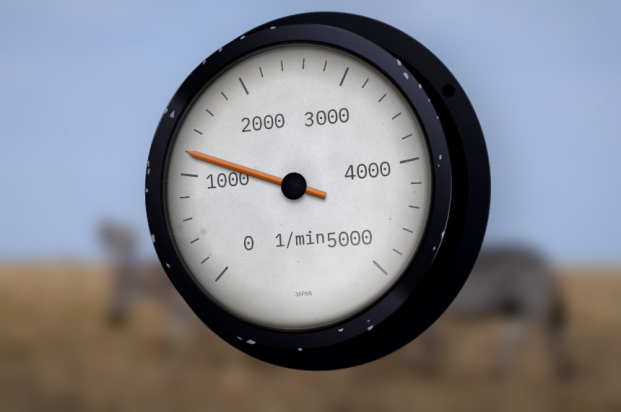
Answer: 1200 rpm
